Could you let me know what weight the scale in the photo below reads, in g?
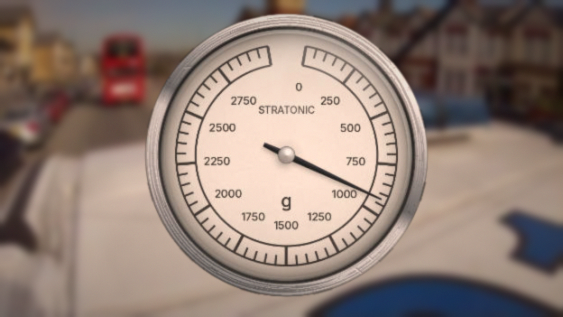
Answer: 925 g
